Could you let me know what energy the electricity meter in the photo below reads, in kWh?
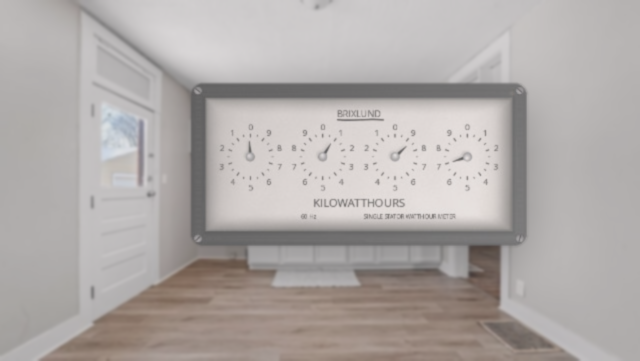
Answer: 87 kWh
